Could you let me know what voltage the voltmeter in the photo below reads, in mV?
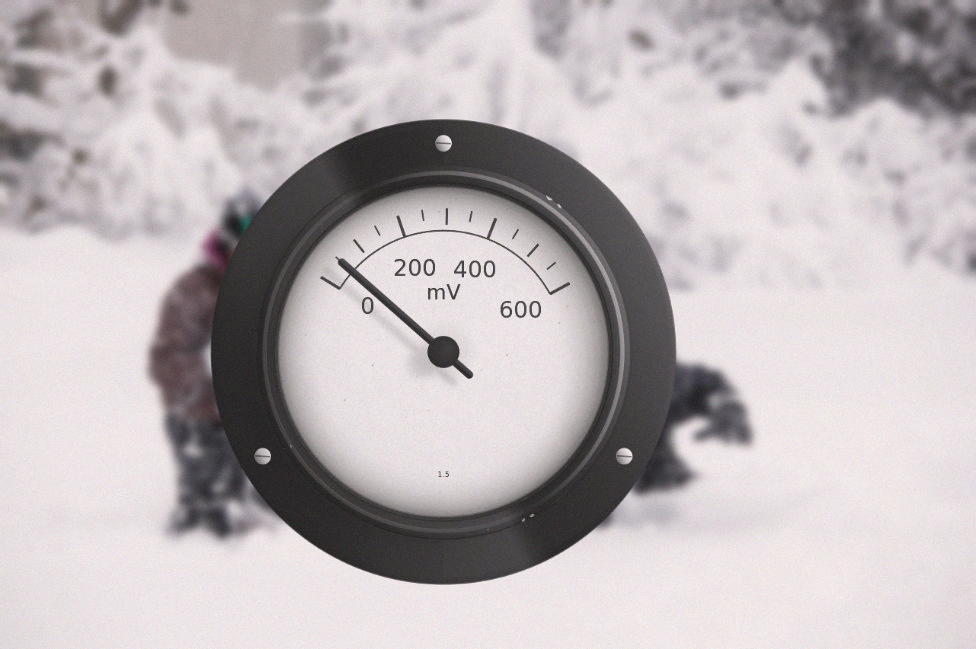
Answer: 50 mV
